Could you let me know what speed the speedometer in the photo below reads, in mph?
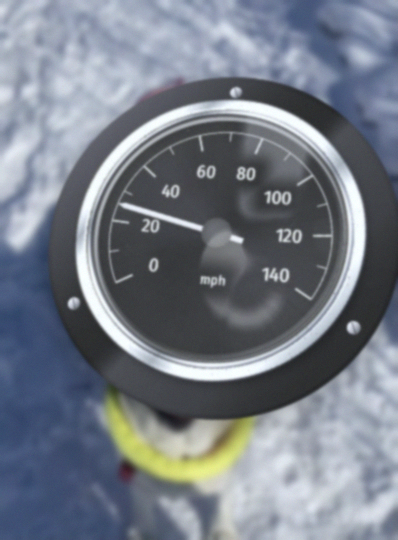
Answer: 25 mph
